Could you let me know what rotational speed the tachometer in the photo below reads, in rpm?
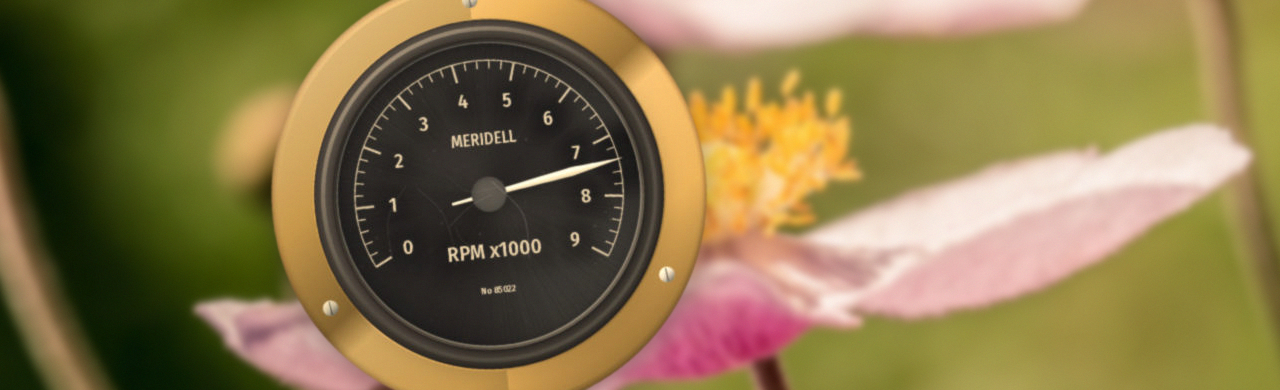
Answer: 7400 rpm
